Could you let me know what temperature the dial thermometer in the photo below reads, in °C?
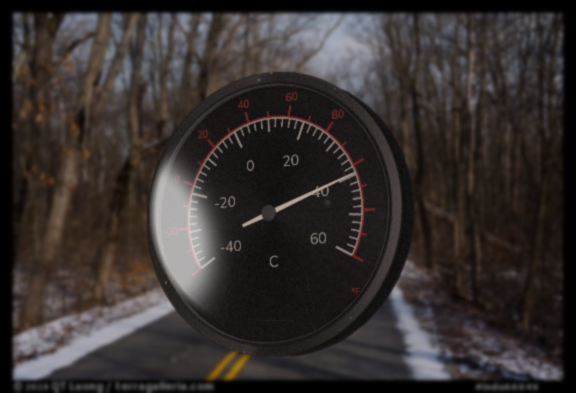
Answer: 40 °C
